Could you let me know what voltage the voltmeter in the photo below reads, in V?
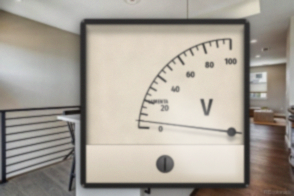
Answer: 5 V
